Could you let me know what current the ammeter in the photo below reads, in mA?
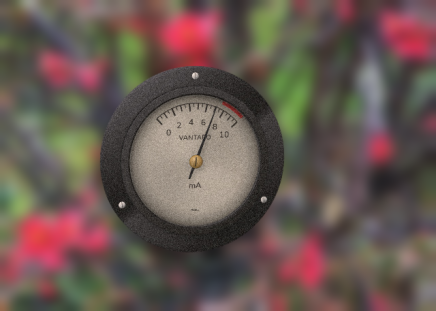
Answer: 7 mA
